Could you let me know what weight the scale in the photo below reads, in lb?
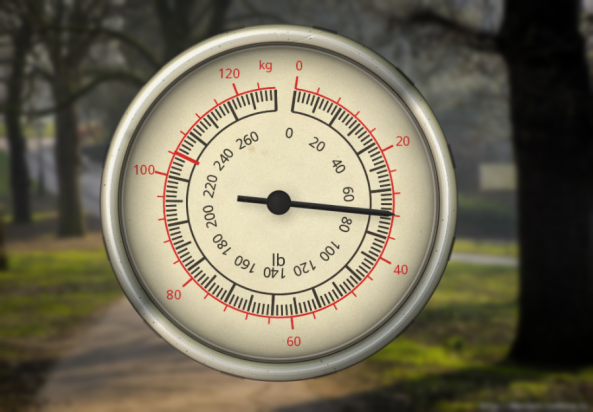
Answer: 70 lb
